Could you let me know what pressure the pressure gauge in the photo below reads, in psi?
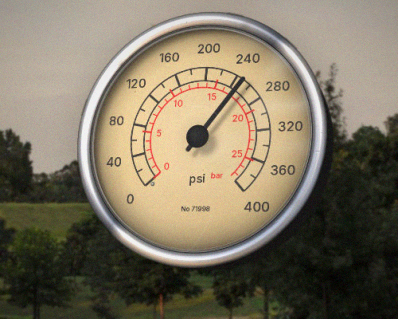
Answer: 250 psi
